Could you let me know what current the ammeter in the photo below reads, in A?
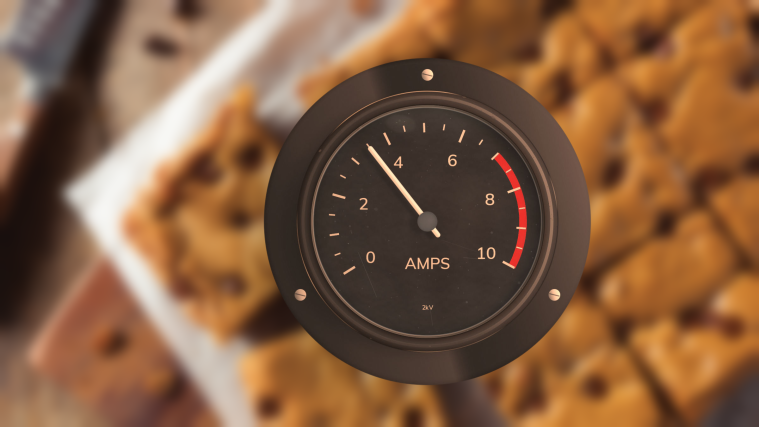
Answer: 3.5 A
